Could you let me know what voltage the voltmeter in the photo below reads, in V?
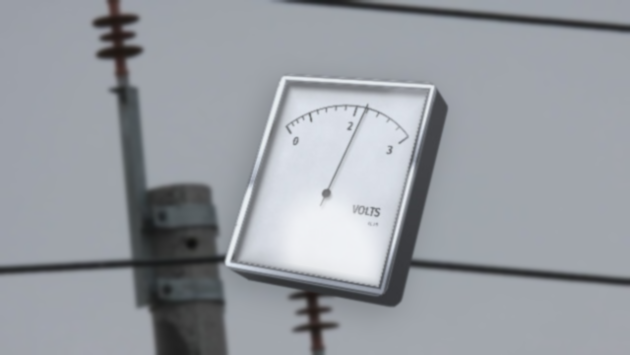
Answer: 2.2 V
